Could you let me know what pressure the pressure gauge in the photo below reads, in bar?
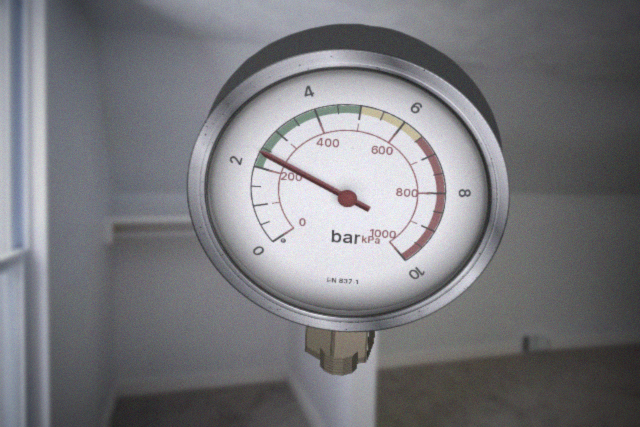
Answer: 2.5 bar
